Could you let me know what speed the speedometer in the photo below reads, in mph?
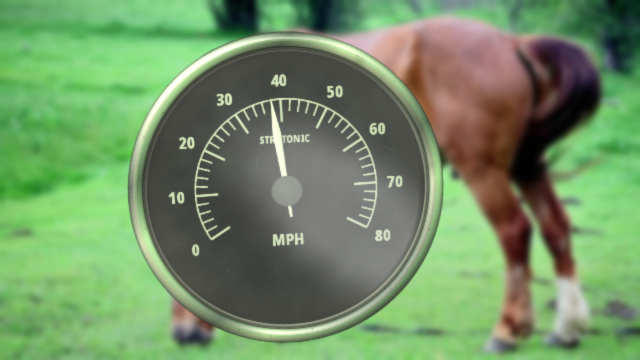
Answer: 38 mph
